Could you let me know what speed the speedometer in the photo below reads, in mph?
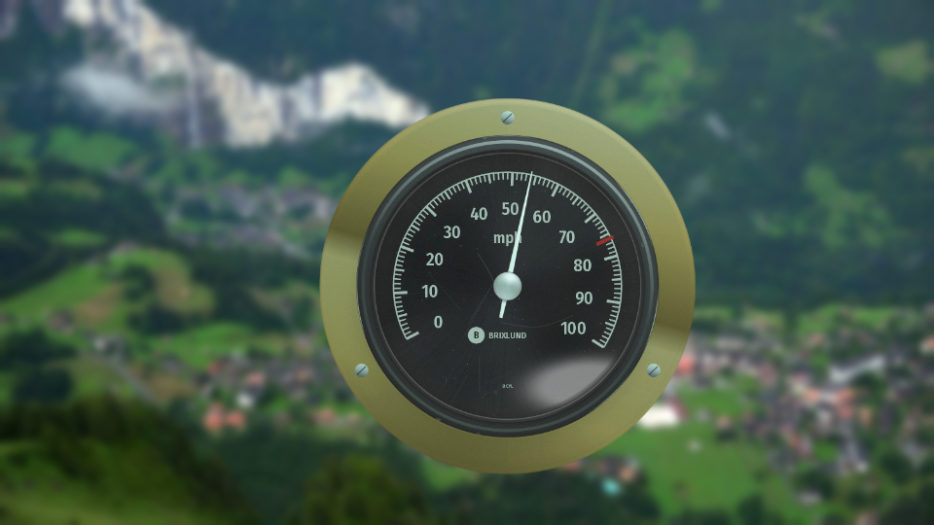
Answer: 54 mph
